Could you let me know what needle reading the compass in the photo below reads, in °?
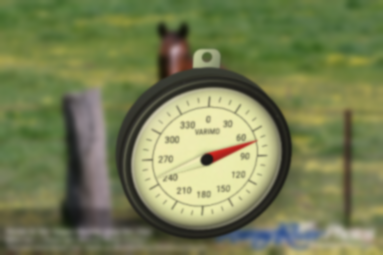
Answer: 70 °
